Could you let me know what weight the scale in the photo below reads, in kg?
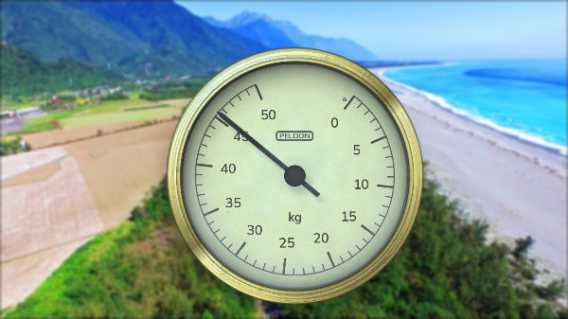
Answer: 45.5 kg
